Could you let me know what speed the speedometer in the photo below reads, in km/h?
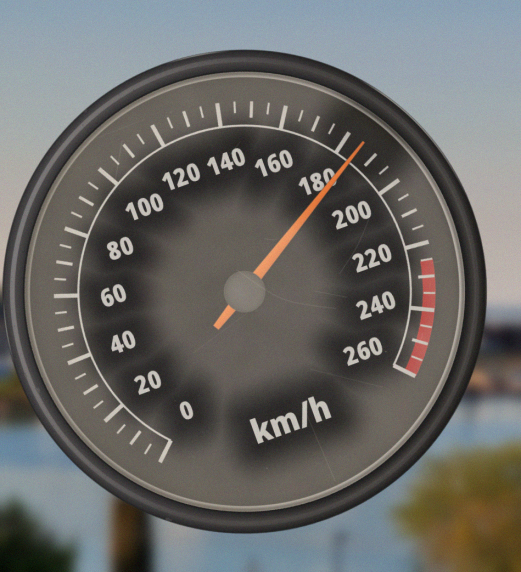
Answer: 185 km/h
